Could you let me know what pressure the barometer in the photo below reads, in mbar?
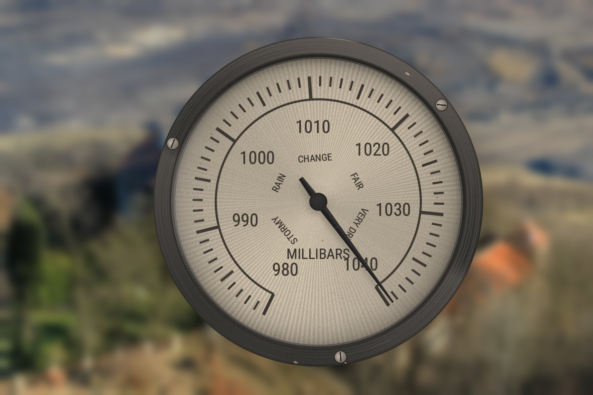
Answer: 1039.5 mbar
